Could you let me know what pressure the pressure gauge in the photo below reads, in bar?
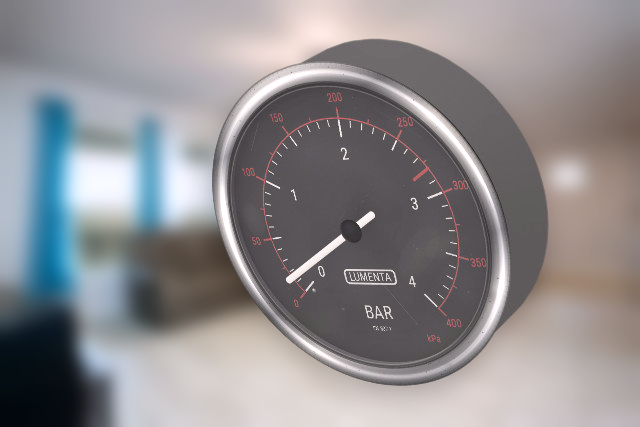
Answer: 0.15 bar
